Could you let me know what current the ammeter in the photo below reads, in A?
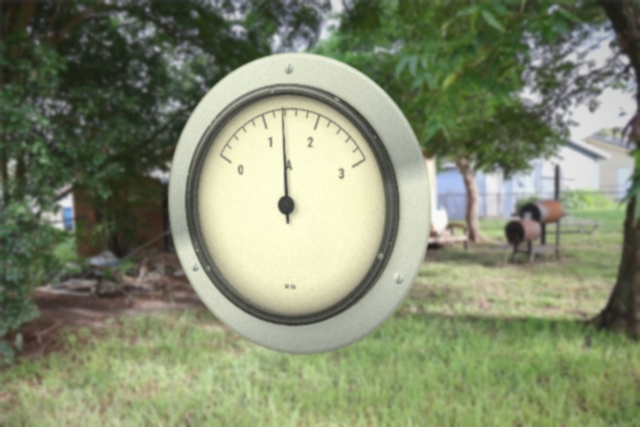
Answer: 1.4 A
